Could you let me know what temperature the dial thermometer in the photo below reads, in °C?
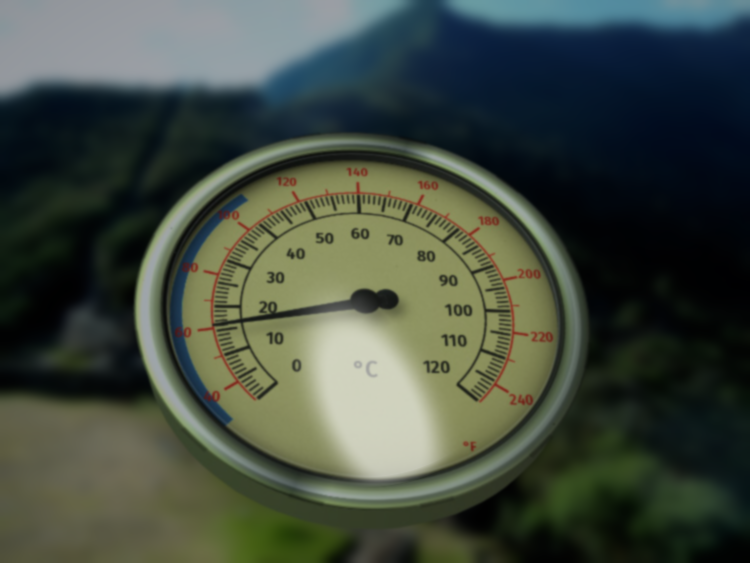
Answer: 15 °C
